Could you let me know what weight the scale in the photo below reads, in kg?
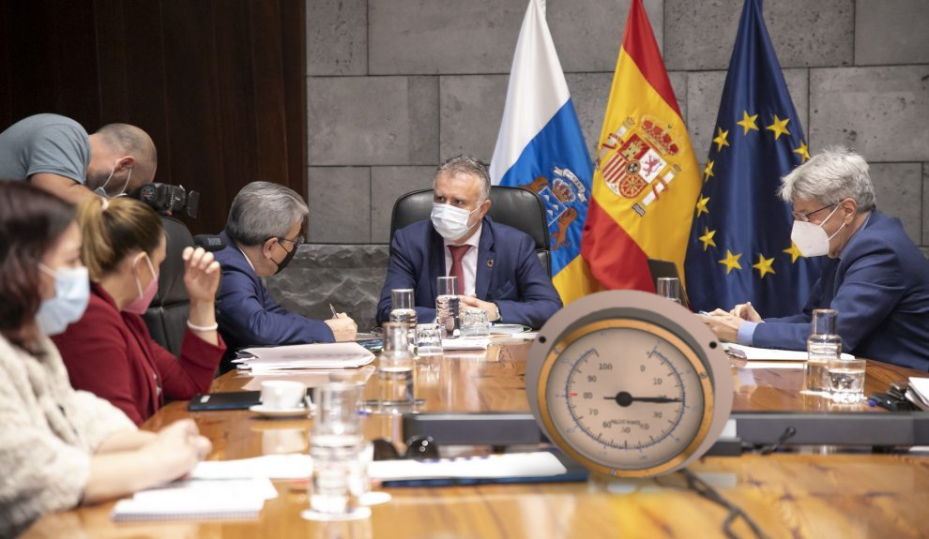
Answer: 20 kg
